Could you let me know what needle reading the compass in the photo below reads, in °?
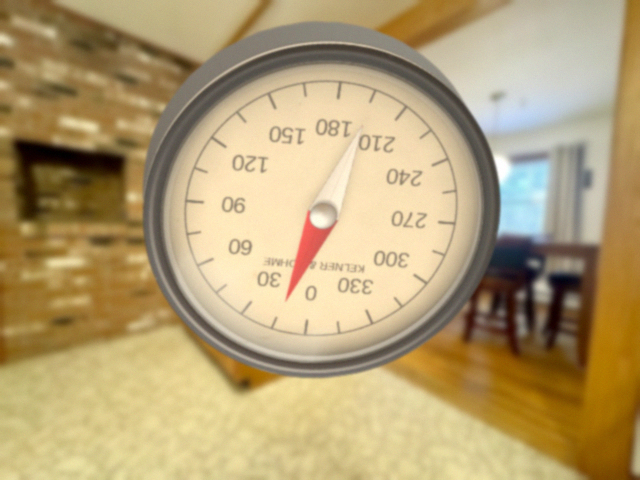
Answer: 15 °
